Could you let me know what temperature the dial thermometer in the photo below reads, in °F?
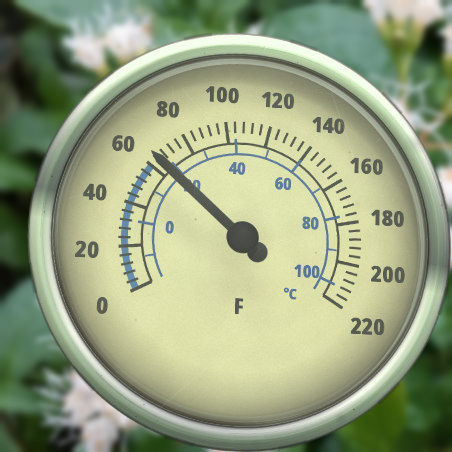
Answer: 64 °F
